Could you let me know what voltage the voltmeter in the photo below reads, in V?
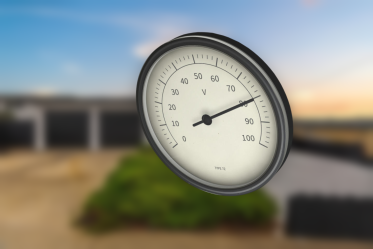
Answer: 80 V
